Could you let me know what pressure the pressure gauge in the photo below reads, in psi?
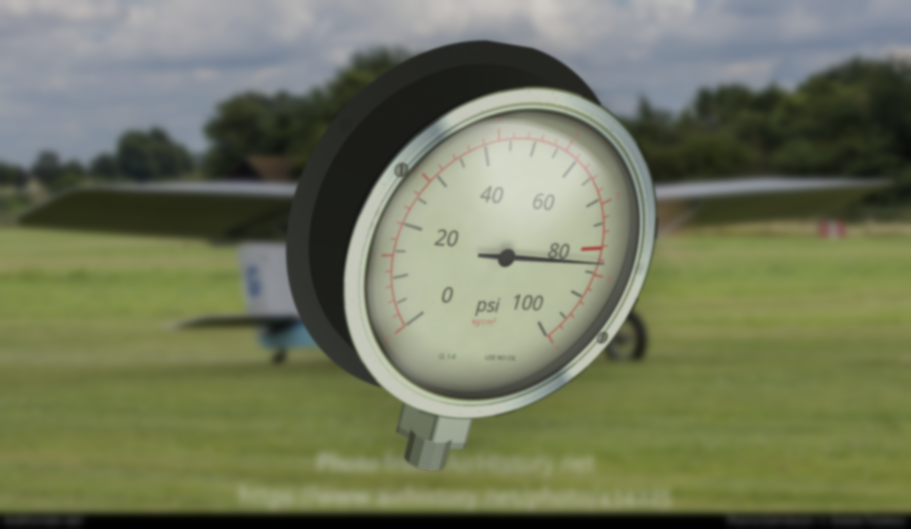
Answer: 82.5 psi
